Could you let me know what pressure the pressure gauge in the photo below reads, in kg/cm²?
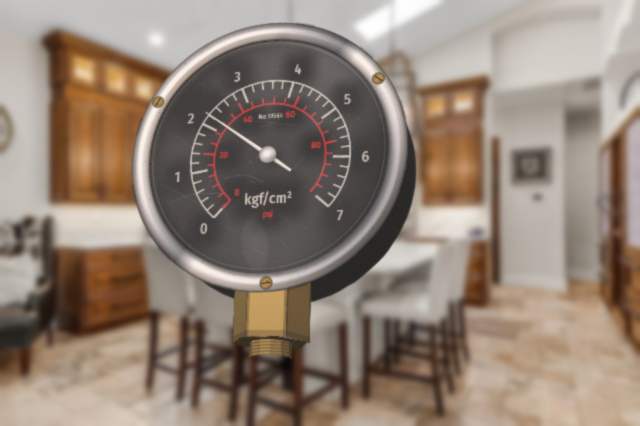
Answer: 2.2 kg/cm²
